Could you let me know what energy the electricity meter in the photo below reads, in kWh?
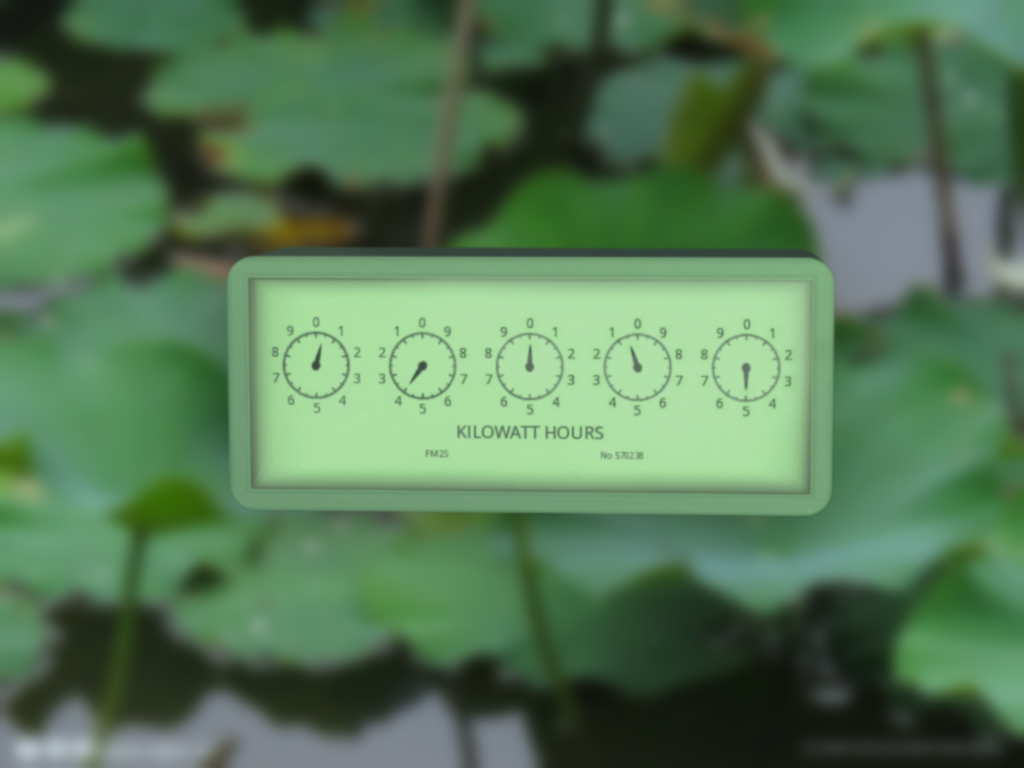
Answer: 4005 kWh
